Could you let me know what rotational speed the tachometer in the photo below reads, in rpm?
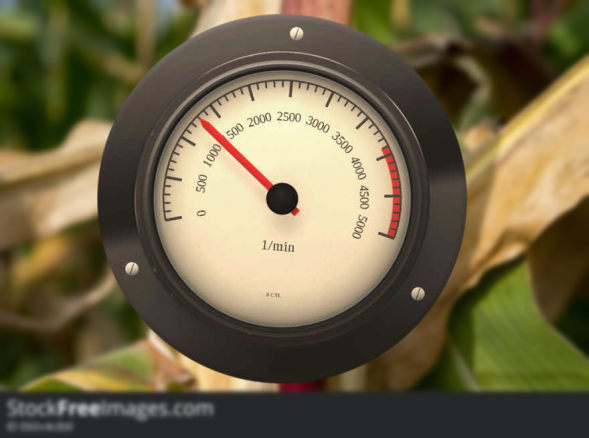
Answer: 1300 rpm
